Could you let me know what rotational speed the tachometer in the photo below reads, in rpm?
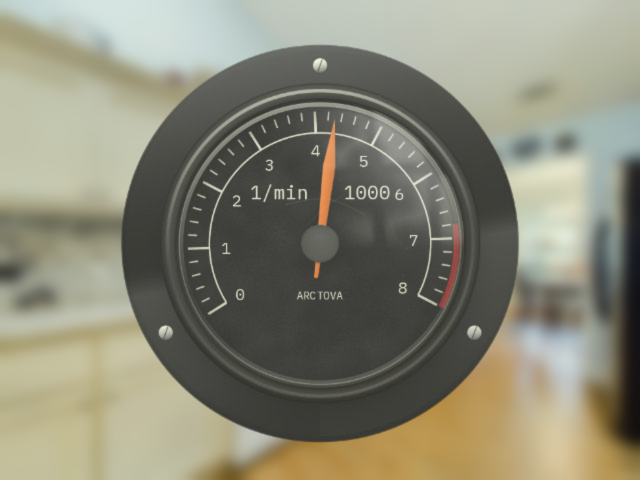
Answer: 4300 rpm
